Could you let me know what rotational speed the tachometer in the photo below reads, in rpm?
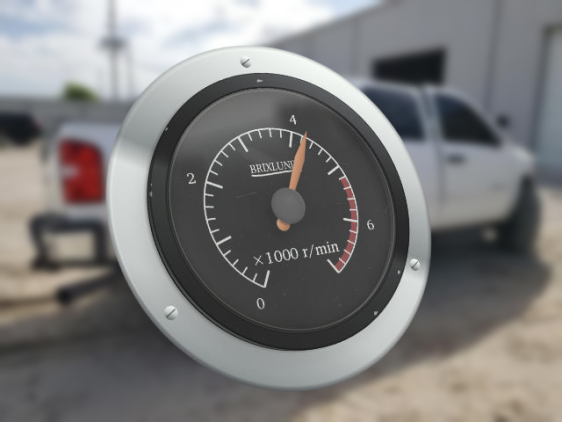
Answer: 4200 rpm
